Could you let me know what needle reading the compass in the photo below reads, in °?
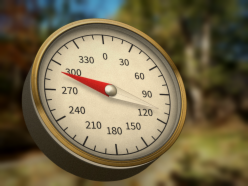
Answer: 290 °
